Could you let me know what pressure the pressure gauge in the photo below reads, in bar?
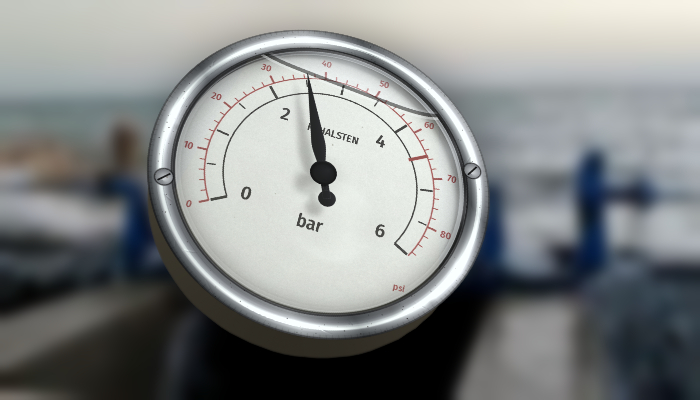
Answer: 2.5 bar
